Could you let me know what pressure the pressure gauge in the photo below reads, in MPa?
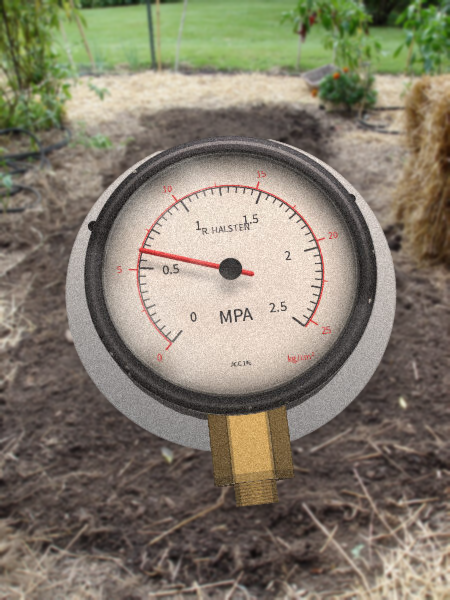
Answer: 0.6 MPa
